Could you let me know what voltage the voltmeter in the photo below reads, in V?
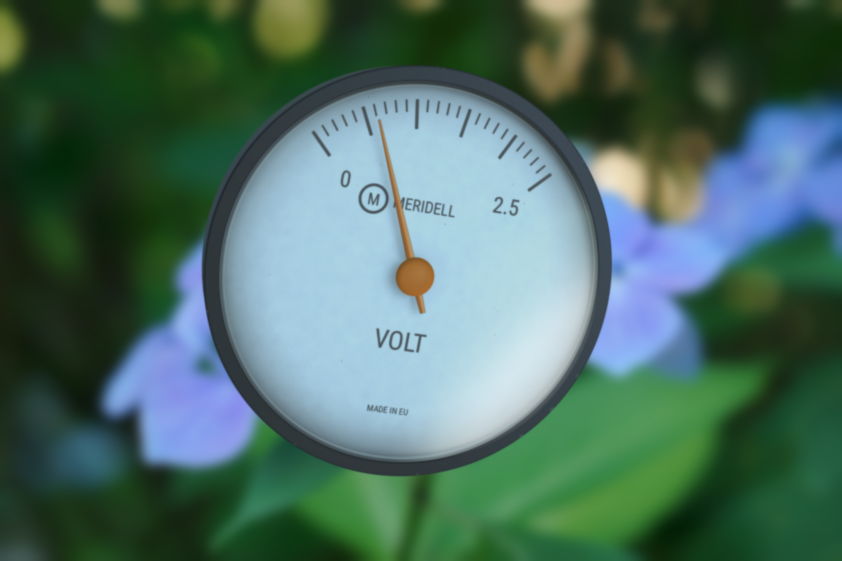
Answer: 0.6 V
